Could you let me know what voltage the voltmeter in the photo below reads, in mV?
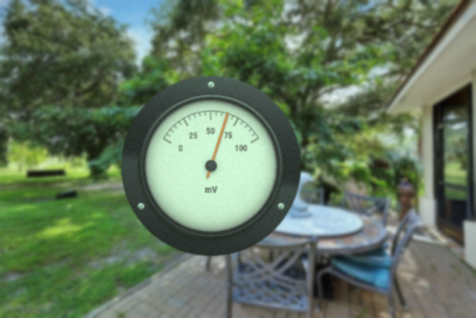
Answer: 65 mV
